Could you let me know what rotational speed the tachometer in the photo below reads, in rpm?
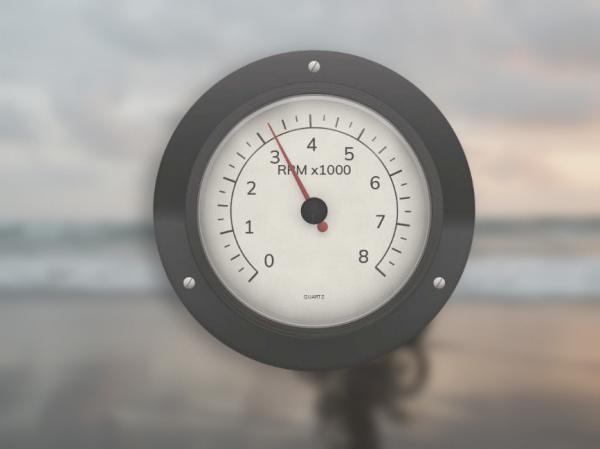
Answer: 3250 rpm
